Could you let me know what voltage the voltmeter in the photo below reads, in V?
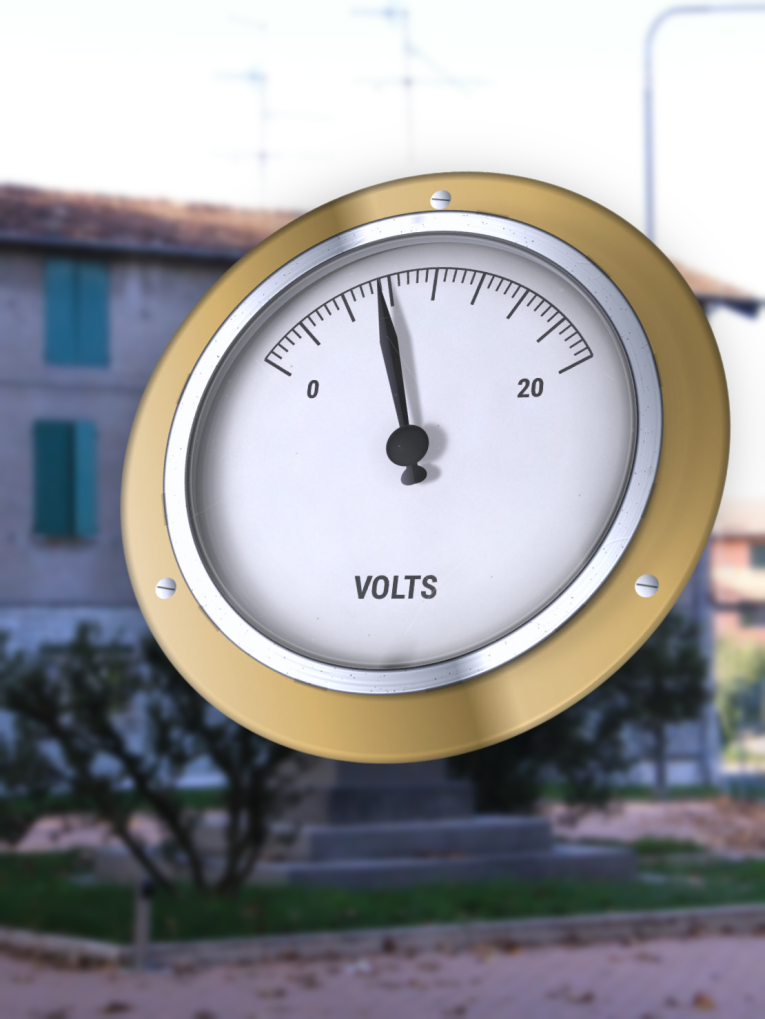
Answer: 7 V
